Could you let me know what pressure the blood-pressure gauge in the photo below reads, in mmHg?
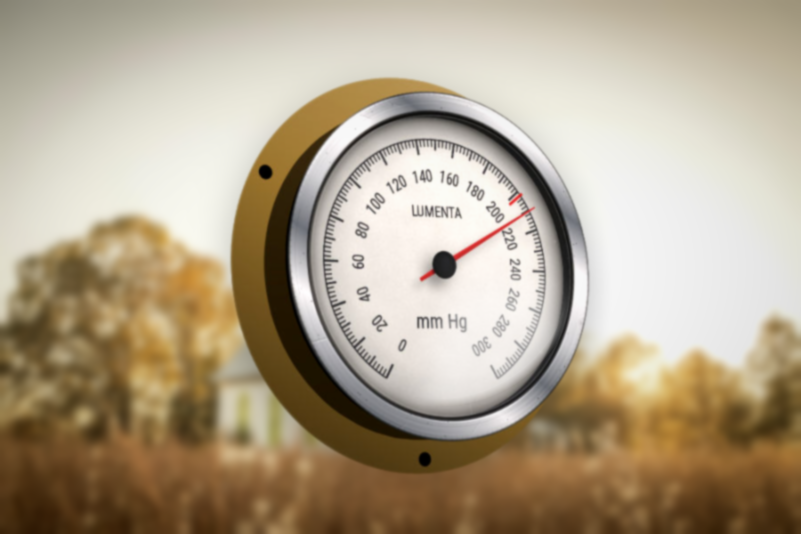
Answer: 210 mmHg
